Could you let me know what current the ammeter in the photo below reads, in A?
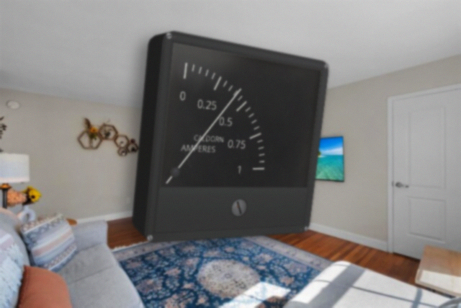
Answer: 0.4 A
